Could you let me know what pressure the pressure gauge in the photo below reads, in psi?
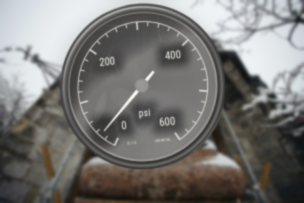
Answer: 30 psi
